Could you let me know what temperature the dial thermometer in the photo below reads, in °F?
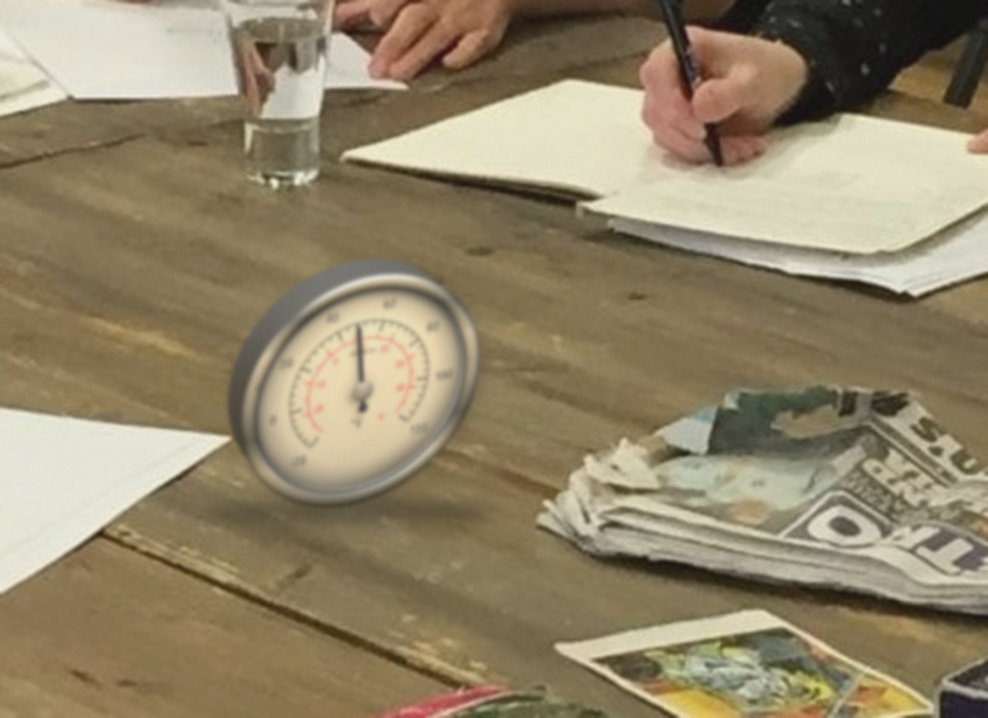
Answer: 48 °F
